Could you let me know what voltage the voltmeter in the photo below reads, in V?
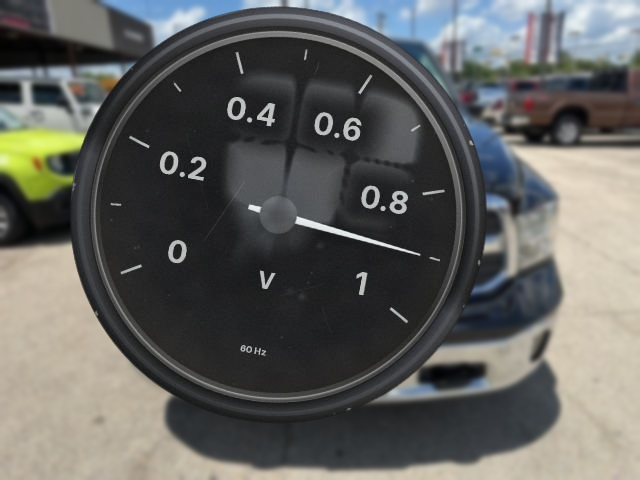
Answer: 0.9 V
